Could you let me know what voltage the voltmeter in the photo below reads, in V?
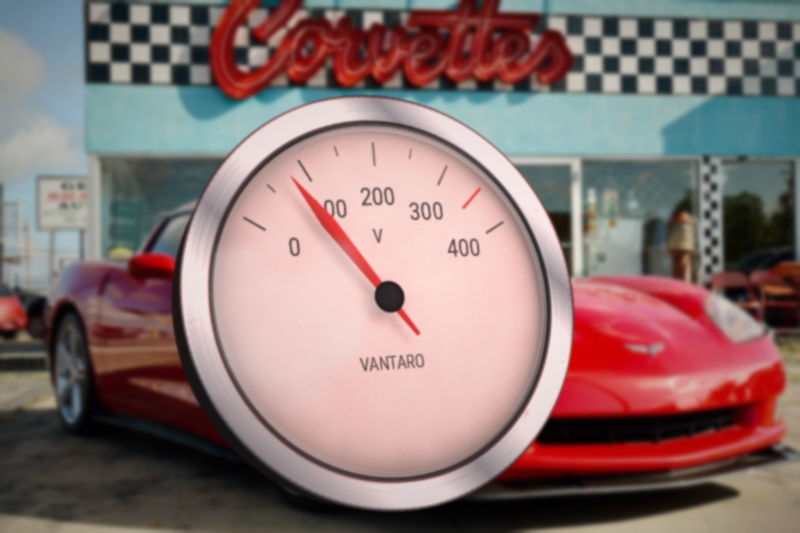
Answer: 75 V
